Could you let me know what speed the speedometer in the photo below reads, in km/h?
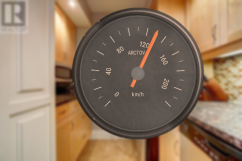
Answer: 130 km/h
